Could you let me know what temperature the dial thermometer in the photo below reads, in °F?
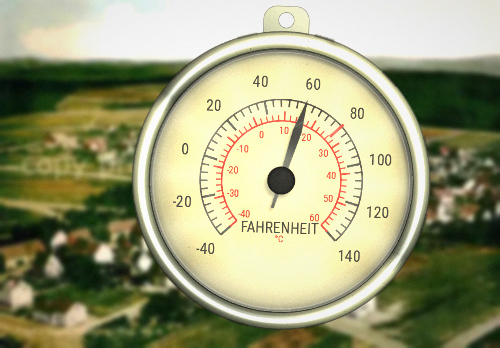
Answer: 60 °F
